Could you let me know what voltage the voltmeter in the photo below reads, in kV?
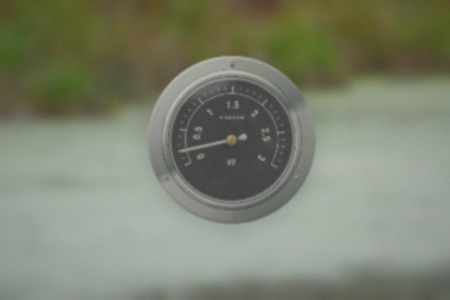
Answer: 0.2 kV
